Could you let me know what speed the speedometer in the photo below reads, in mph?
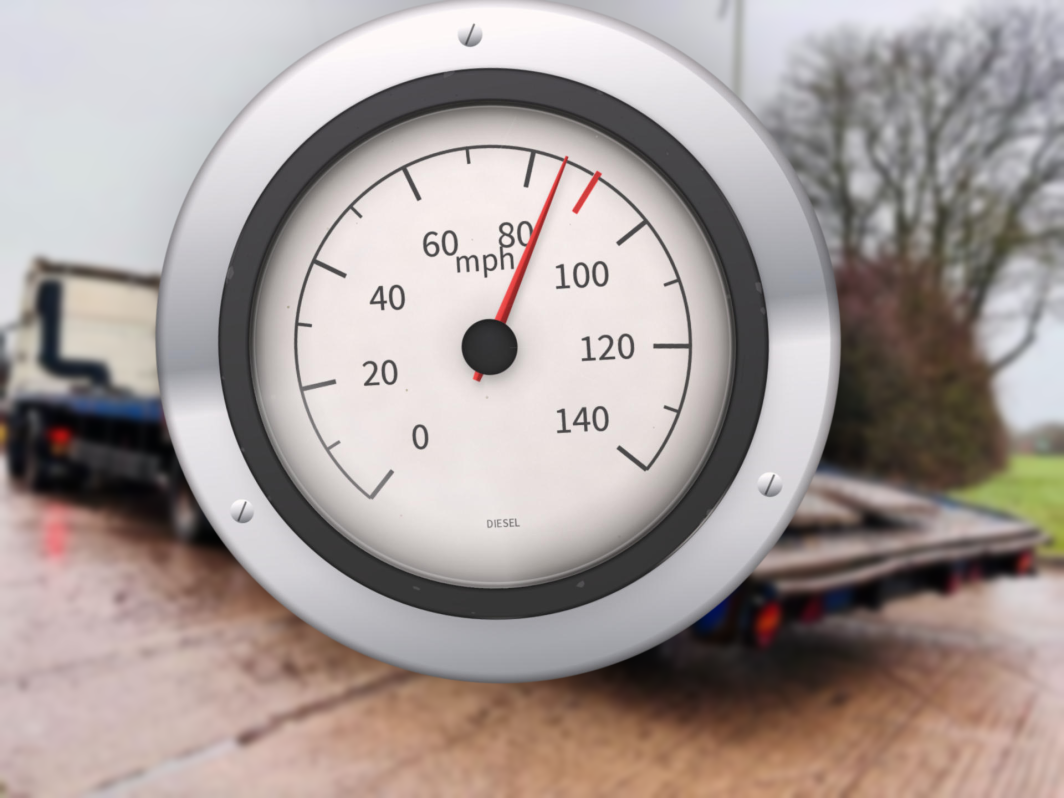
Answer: 85 mph
